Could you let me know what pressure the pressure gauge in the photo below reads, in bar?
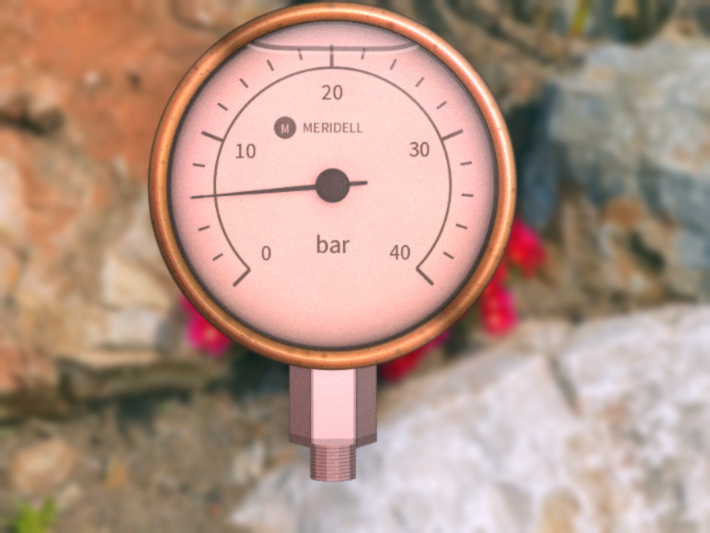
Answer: 6 bar
